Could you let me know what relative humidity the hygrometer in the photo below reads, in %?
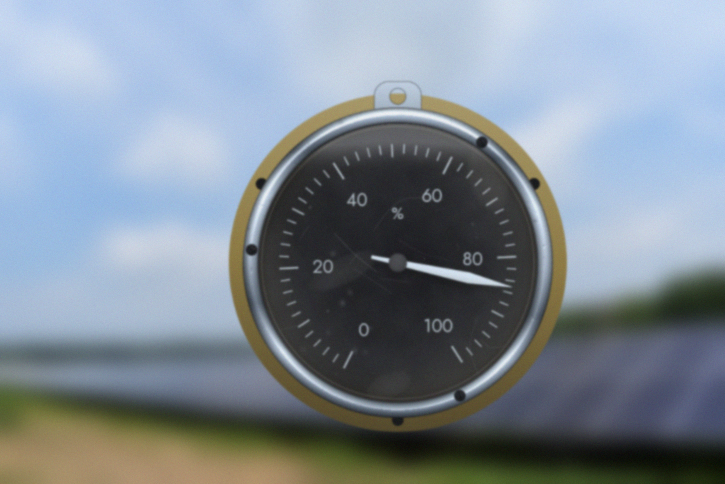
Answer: 85 %
